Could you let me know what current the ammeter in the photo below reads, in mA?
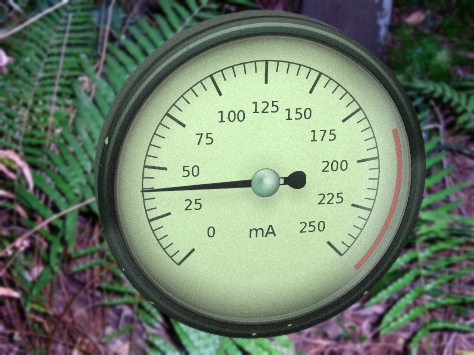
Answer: 40 mA
